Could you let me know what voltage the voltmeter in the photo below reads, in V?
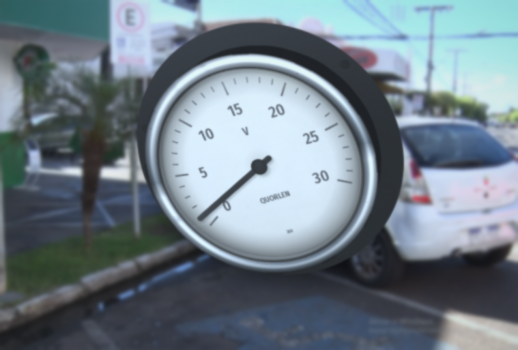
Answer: 1 V
